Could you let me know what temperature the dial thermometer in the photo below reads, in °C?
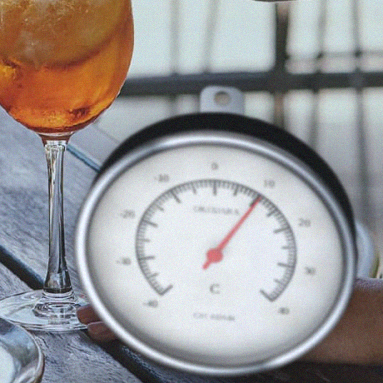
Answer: 10 °C
